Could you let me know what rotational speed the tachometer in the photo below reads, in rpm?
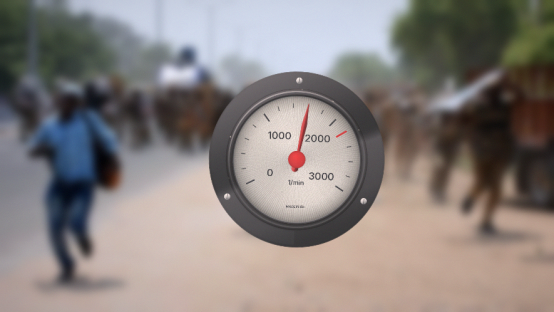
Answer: 1600 rpm
